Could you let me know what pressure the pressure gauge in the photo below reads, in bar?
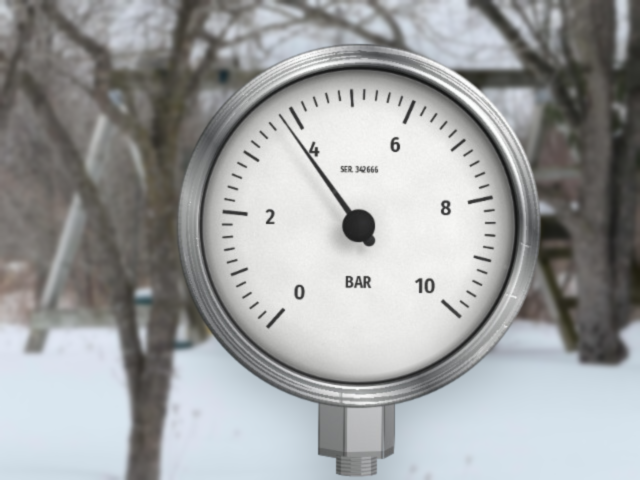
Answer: 3.8 bar
